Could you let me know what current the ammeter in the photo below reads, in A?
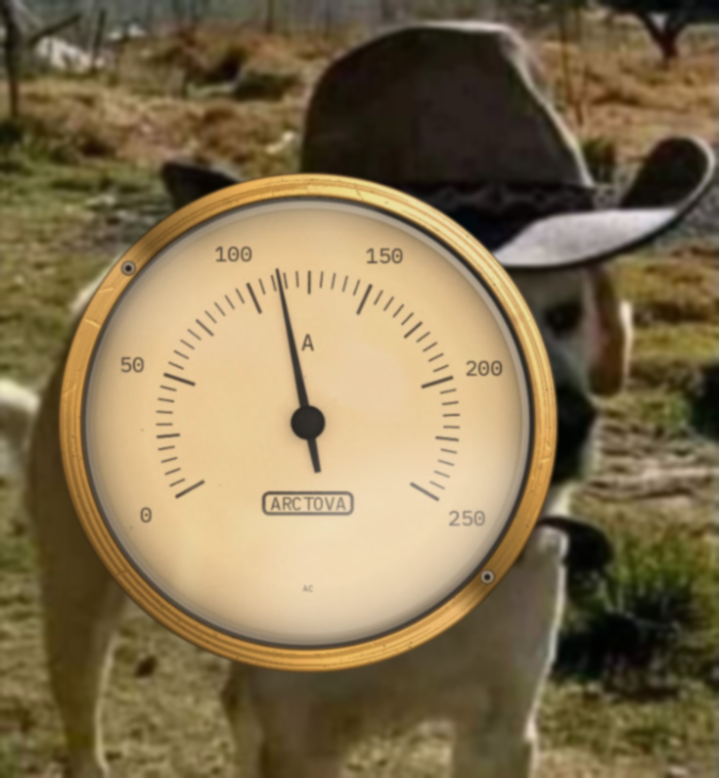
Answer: 112.5 A
